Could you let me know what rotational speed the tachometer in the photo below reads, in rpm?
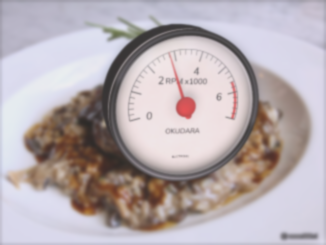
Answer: 2800 rpm
